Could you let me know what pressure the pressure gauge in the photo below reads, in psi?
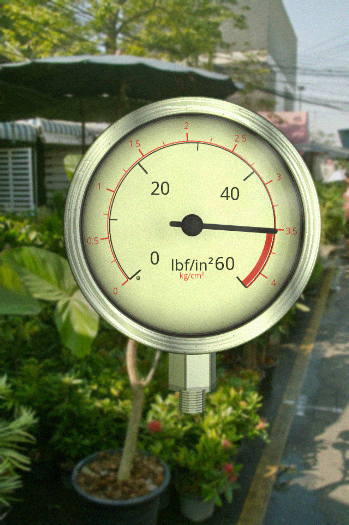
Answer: 50 psi
